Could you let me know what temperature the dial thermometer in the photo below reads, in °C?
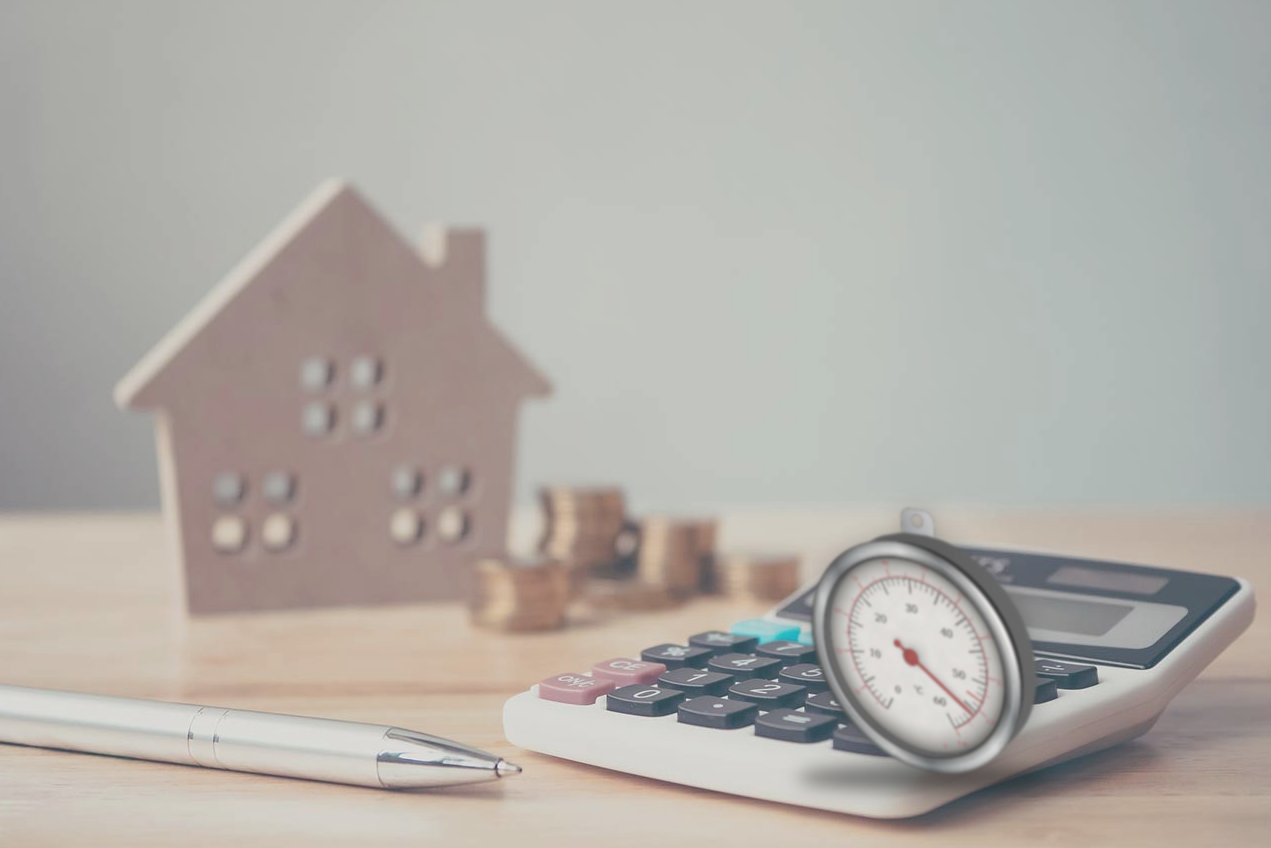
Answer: 55 °C
